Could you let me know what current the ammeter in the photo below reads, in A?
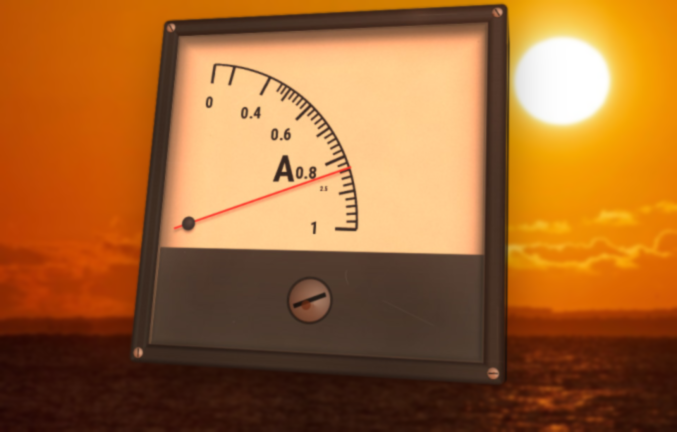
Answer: 0.84 A
